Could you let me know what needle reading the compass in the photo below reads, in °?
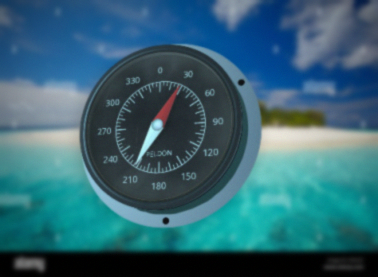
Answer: 30 °
